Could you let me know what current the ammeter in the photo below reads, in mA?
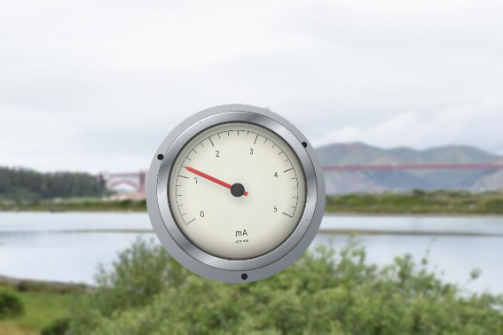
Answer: 1.2 mA
